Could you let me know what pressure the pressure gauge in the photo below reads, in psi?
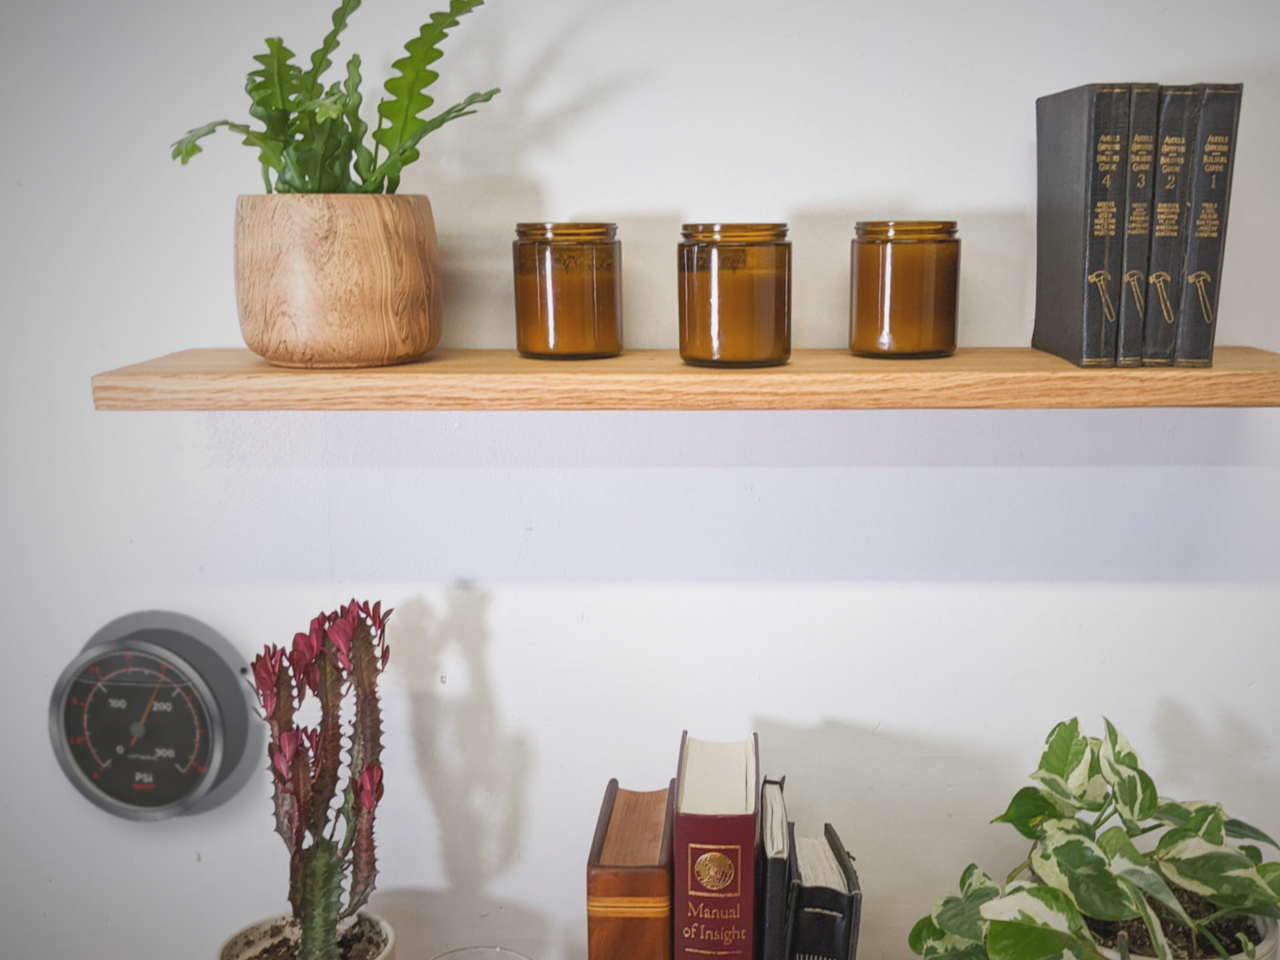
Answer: 180 psi
